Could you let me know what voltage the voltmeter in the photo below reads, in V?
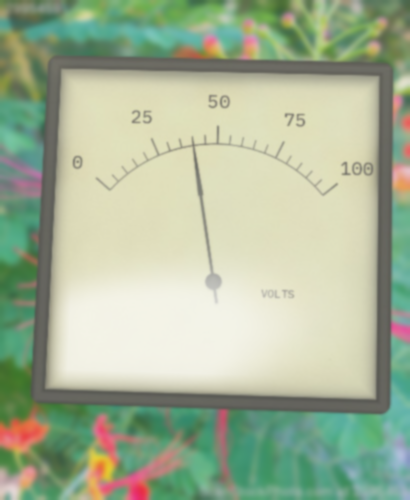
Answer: 40 V
